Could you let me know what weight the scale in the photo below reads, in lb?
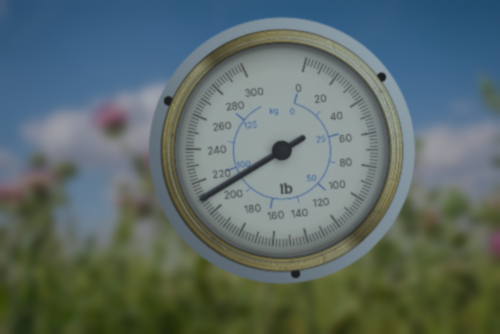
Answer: 210 lb
